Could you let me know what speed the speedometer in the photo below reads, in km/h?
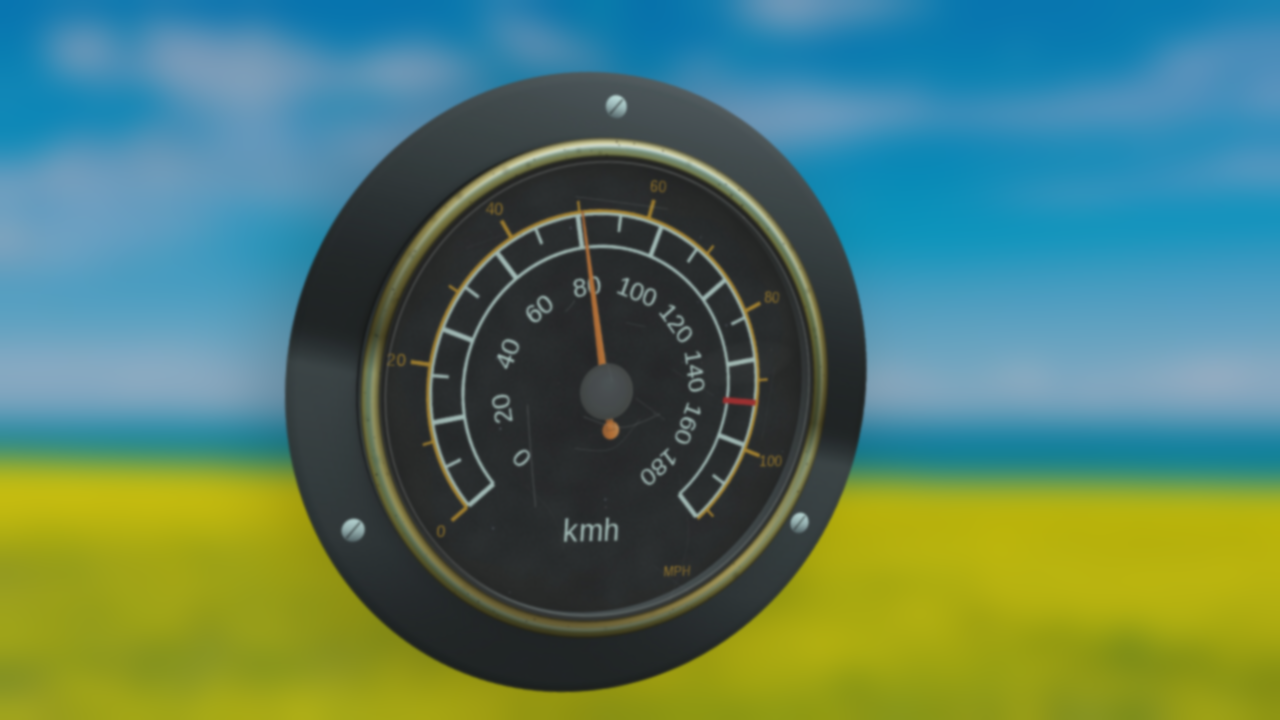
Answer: 80 km/h
